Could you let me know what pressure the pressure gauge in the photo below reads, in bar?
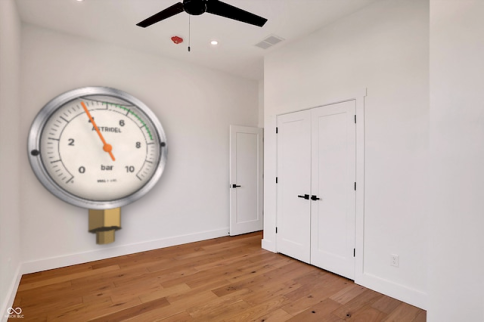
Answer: 4 bar
